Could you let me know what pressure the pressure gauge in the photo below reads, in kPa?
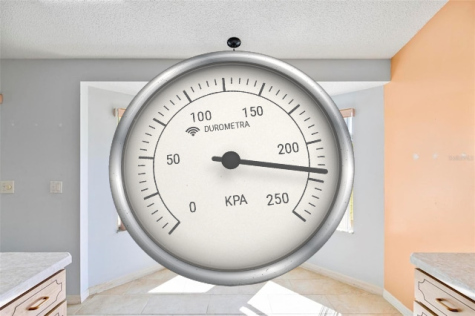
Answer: 220 kPa
